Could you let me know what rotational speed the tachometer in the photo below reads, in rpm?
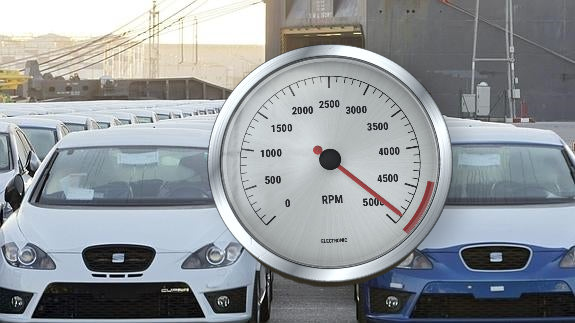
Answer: 4900 rpm
